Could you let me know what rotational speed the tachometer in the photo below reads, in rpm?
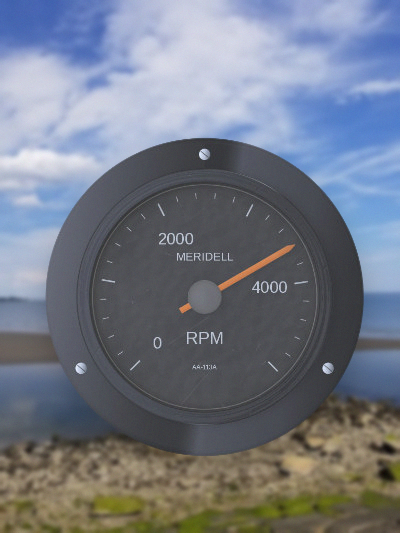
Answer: 3600 rpm
